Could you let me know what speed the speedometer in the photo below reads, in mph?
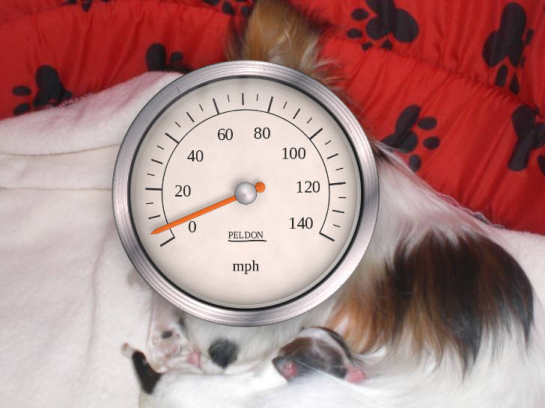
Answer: 5 mph
